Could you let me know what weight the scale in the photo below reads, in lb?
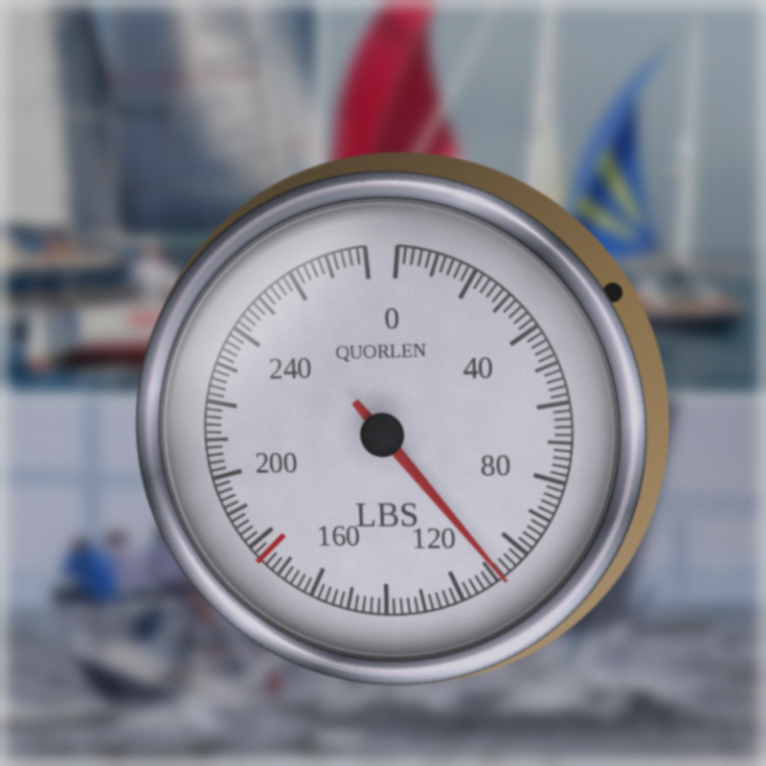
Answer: 108 lb
